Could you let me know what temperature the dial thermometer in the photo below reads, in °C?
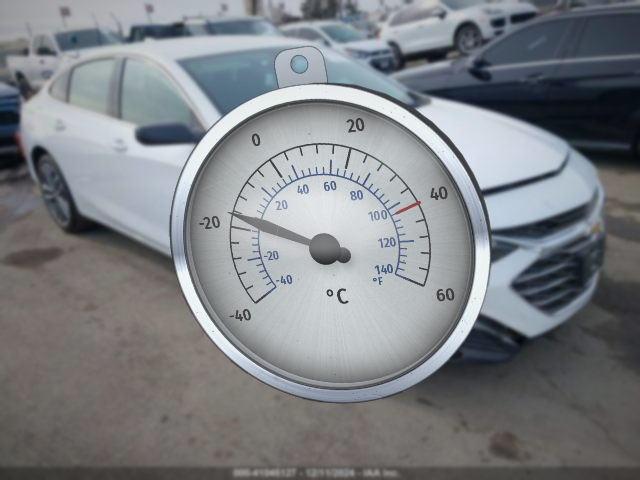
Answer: -16 °C
